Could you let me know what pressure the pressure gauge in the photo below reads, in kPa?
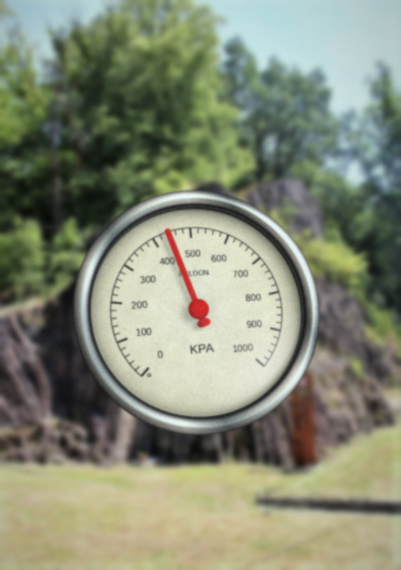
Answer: 440 kPa
